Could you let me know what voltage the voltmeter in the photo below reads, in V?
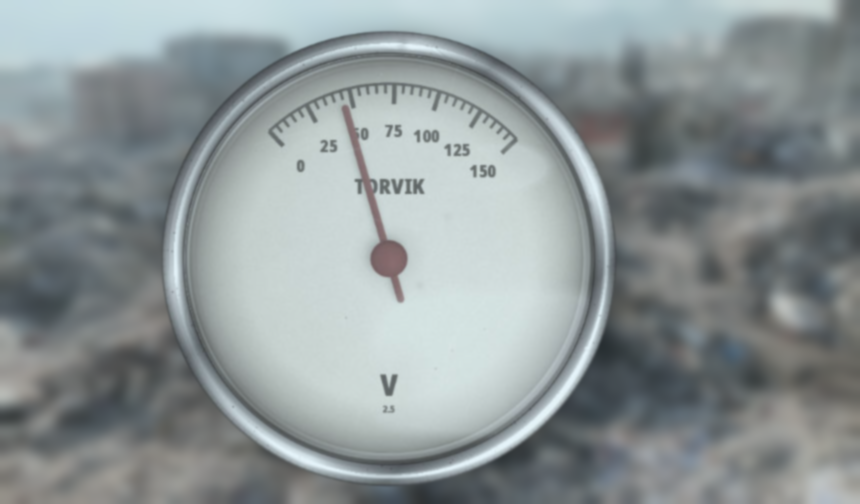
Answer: 45 V
